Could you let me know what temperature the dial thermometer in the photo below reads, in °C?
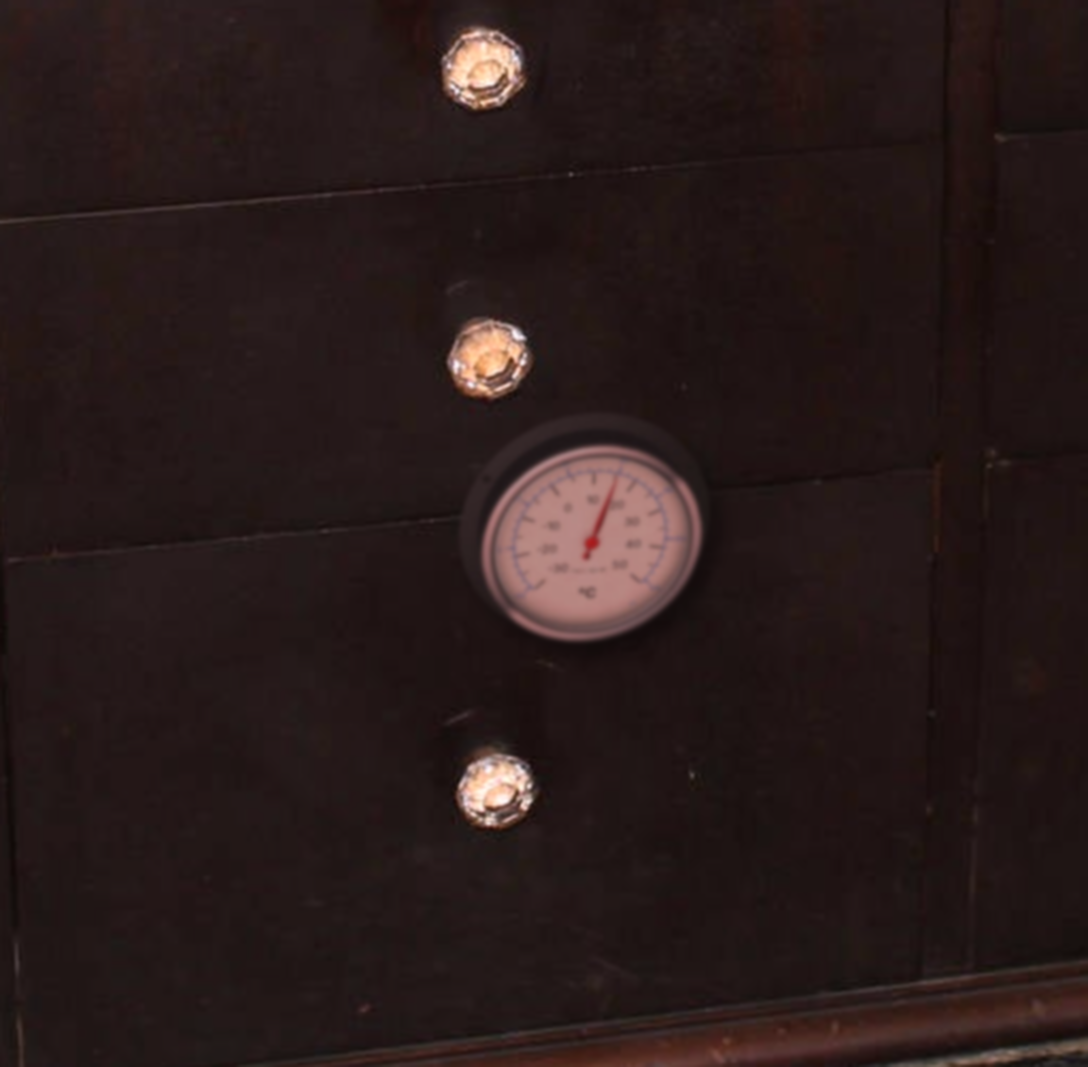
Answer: 15 °C
